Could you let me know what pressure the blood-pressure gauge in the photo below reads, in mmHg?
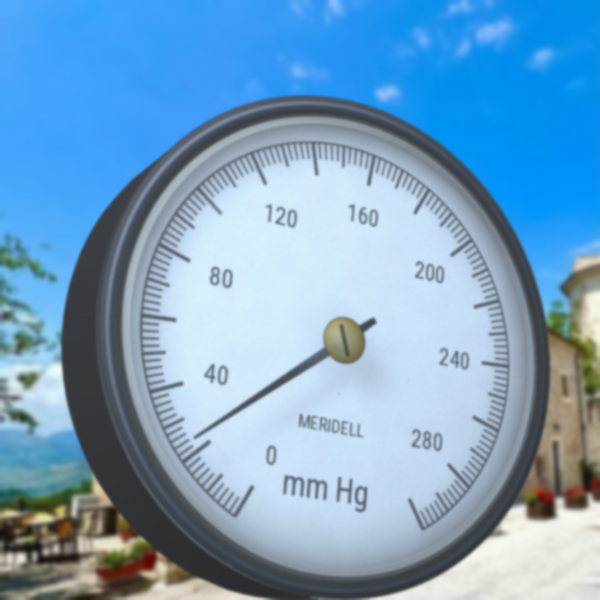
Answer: 24 mmHg
